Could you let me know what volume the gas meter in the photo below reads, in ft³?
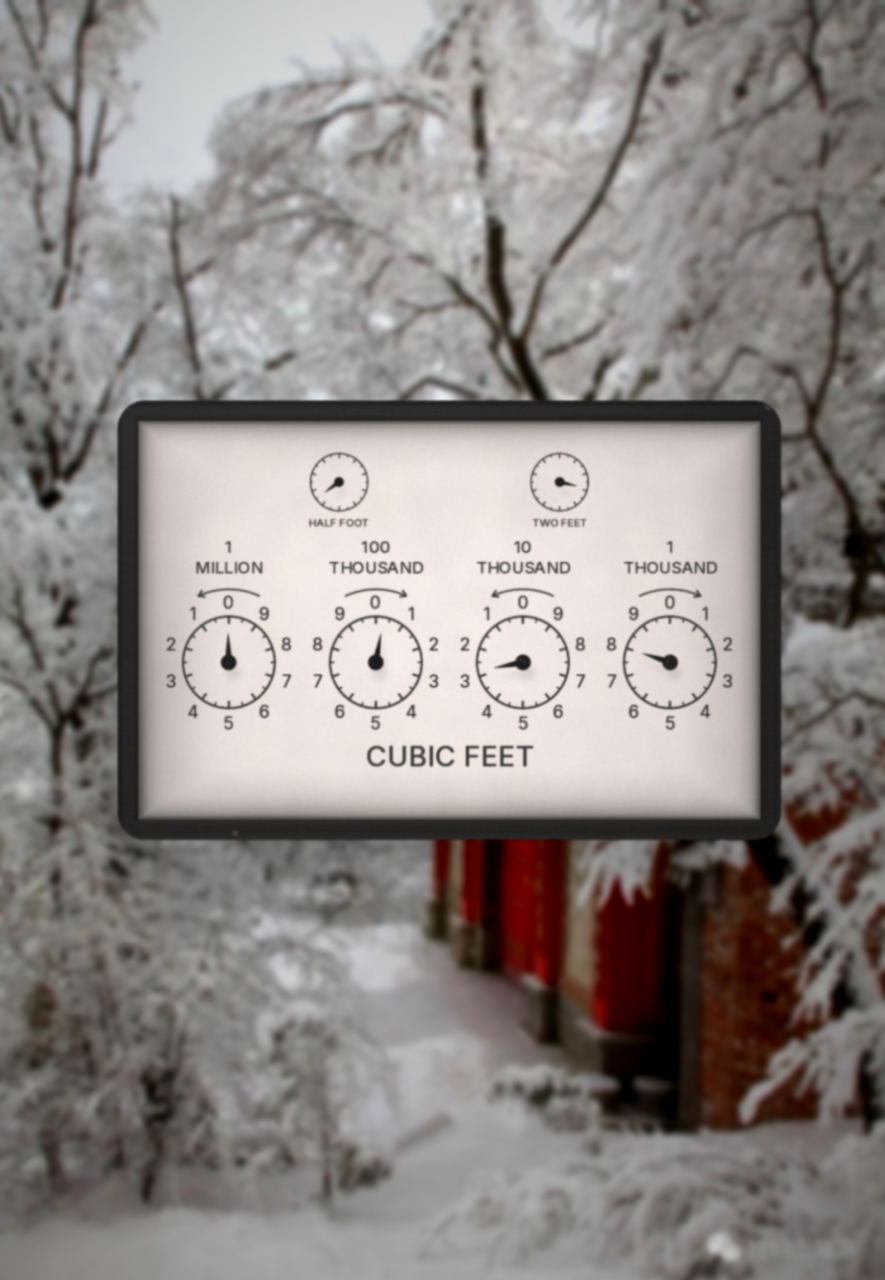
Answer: 2800 ft³
